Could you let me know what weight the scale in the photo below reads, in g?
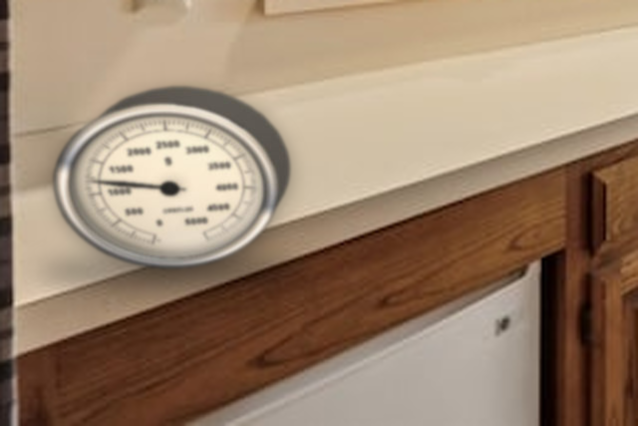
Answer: 1250 g
